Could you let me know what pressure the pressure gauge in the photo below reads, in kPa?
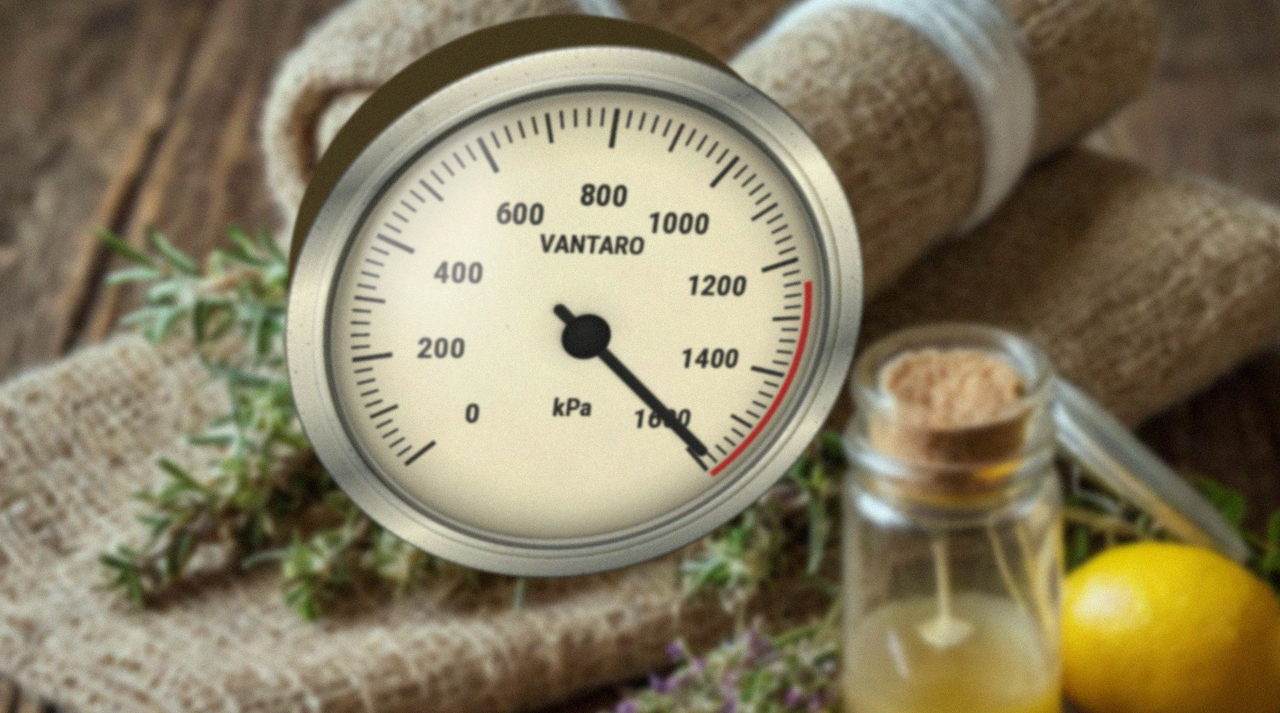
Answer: 1580 kPa
